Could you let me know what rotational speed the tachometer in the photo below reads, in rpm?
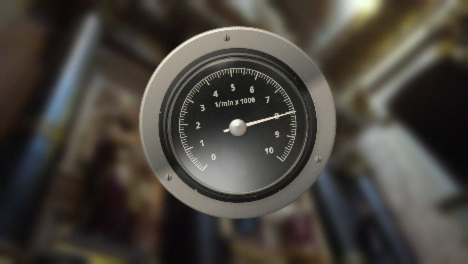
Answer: 8000 rpm
